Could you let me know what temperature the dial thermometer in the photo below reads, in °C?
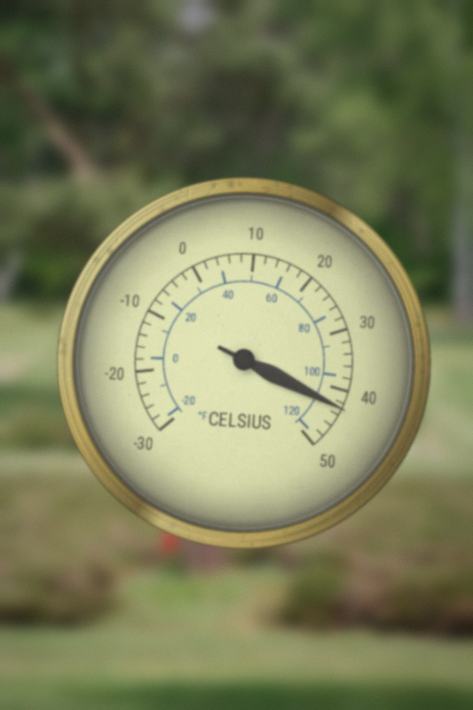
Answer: 43 °C
